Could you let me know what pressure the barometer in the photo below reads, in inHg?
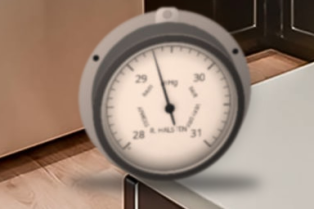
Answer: 29.3 inHg
